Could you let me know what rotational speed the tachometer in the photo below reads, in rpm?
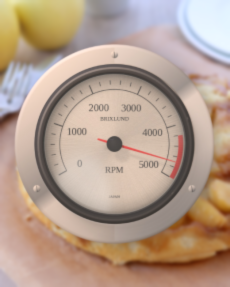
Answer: 4700 rpm
